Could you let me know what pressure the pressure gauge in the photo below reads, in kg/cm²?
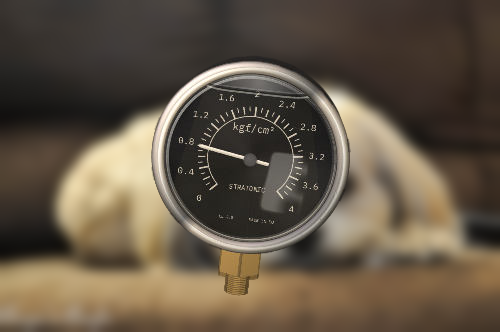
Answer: 0.8 kg/cm²
